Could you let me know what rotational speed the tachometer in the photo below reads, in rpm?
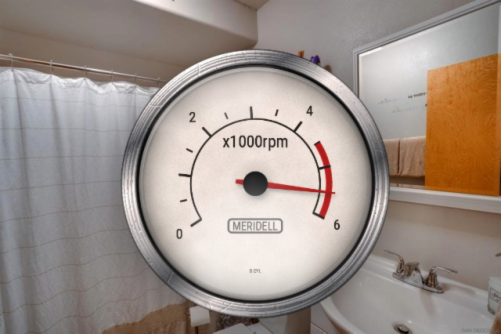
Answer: 5500 rpm
